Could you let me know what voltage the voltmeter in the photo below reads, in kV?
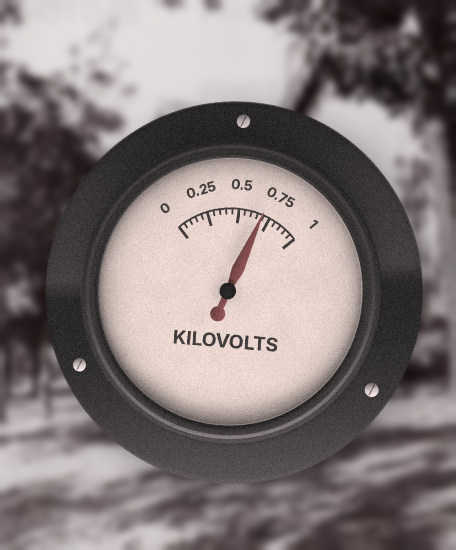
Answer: 0.7 kV
